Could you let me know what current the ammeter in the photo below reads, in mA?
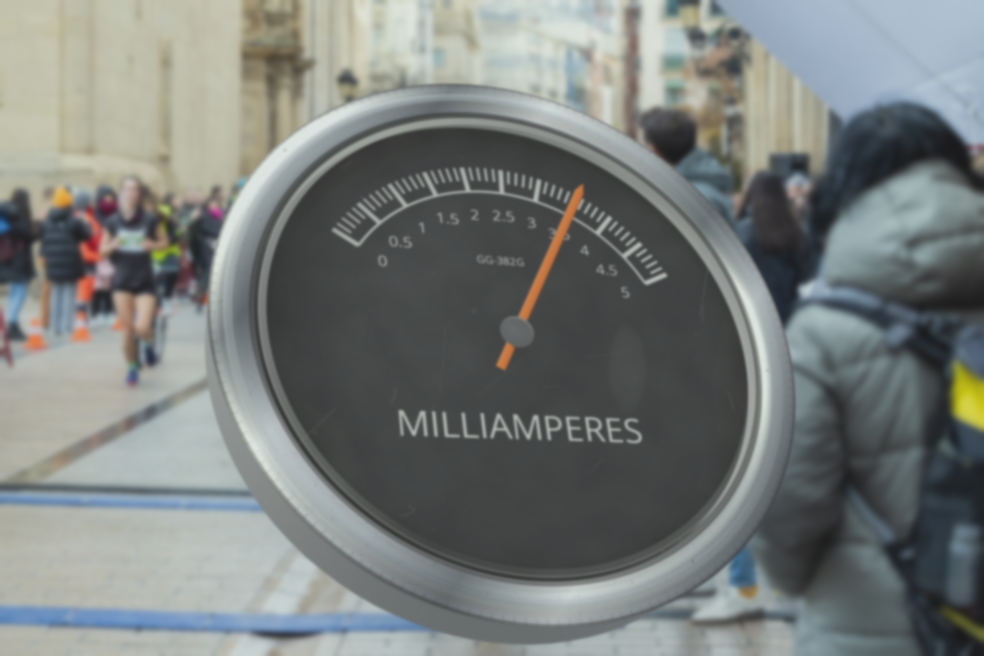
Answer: 3.5 mA
